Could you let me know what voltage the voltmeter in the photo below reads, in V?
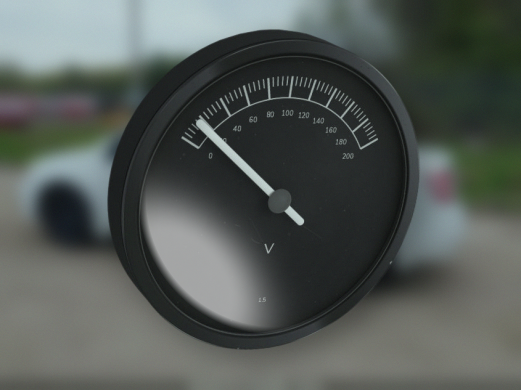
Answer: 16 V
